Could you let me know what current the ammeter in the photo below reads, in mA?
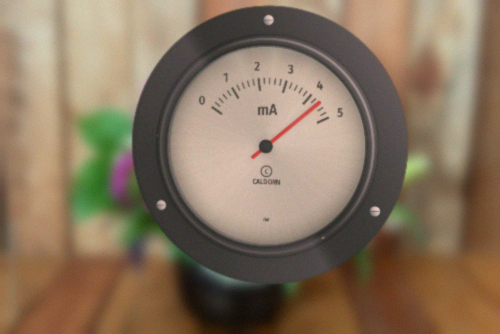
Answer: 4.4 mA
